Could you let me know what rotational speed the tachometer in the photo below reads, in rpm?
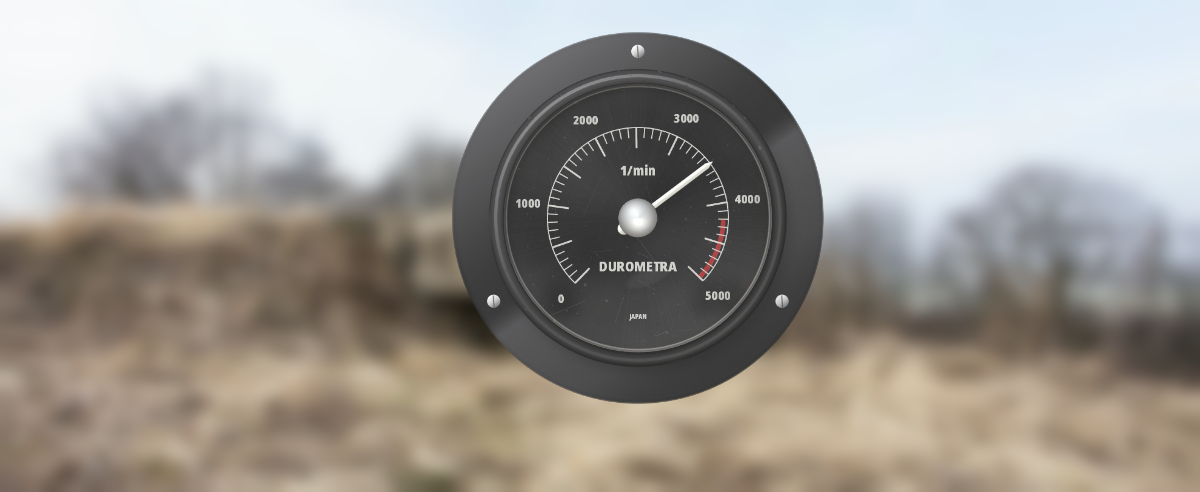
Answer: 3500 rpm
